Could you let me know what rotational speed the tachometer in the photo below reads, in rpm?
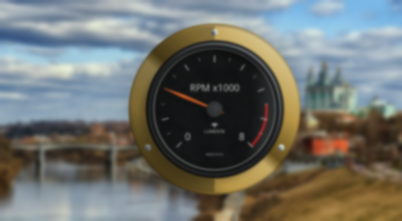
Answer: 2000 rpm
